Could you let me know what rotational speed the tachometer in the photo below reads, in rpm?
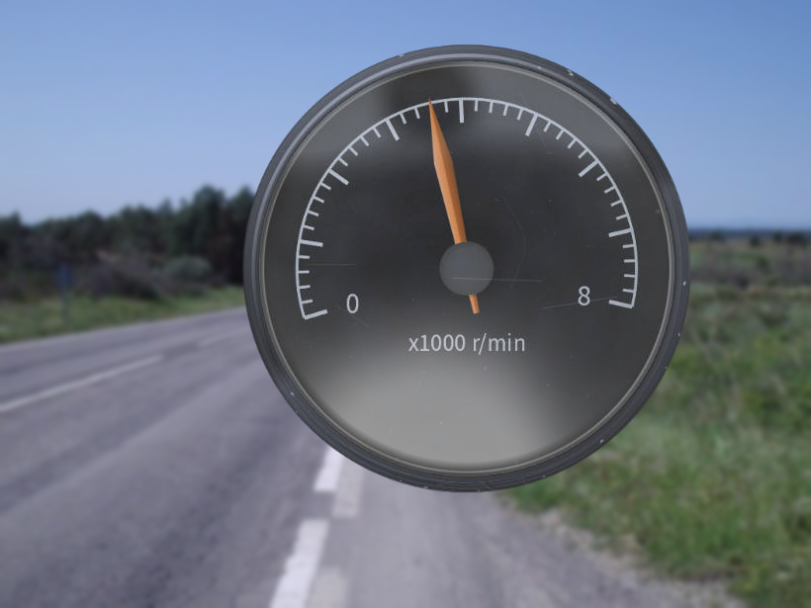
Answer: 3600 rpm
